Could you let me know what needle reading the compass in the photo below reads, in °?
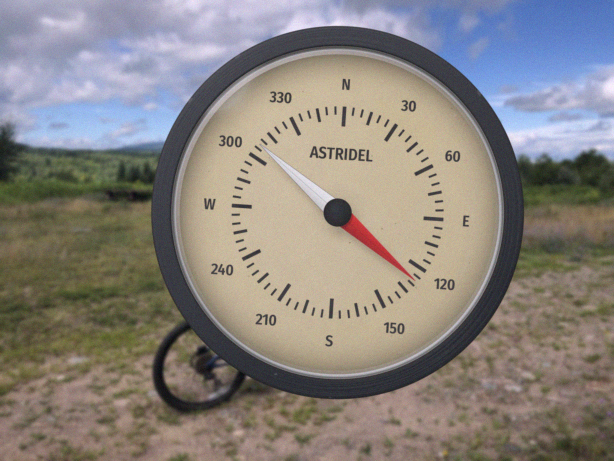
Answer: 127.5 °
